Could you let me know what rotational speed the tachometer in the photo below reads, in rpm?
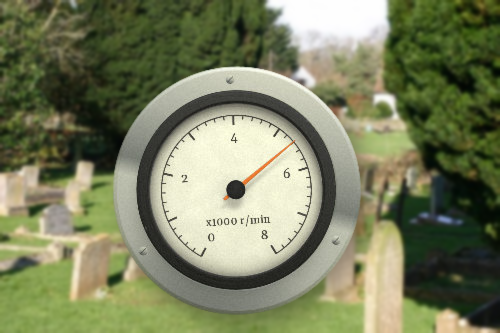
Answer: 5400 rpm
